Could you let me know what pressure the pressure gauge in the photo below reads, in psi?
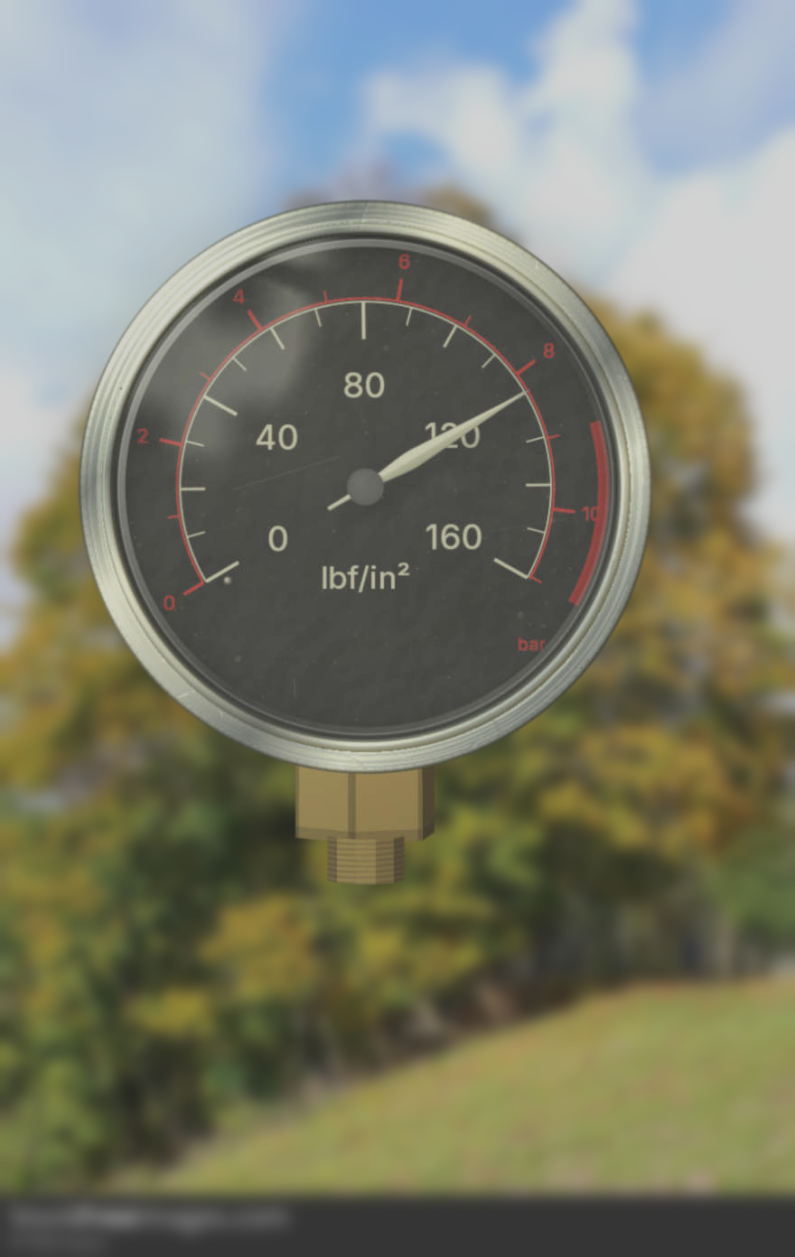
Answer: 120 psi
